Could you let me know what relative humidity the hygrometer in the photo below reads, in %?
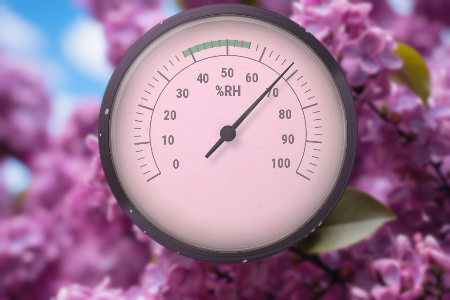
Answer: 68 %
